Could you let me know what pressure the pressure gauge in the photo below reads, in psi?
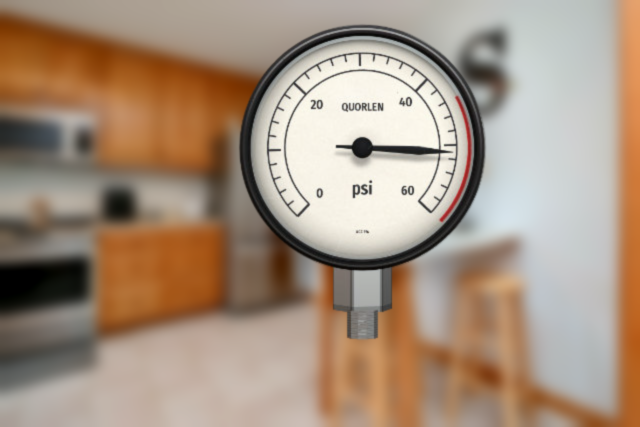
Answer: 51 psi
